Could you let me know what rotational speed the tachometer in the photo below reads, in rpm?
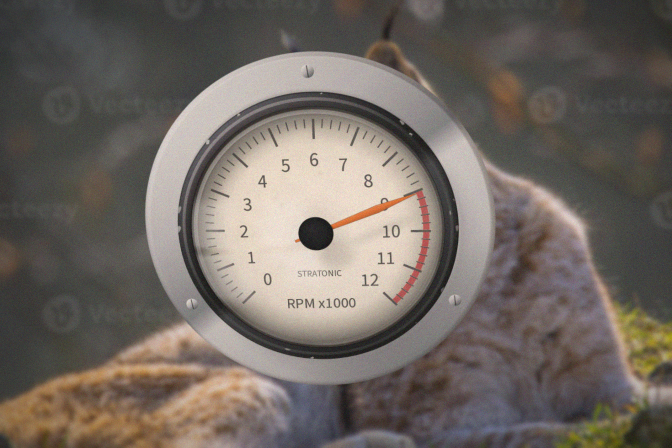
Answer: 9000 rpm
